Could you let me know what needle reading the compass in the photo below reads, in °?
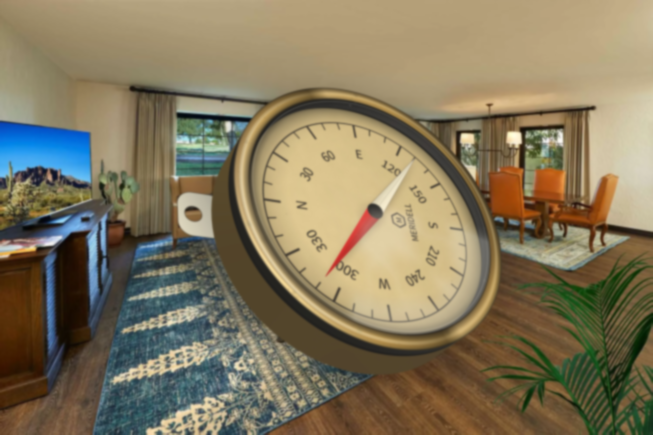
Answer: 310 °
